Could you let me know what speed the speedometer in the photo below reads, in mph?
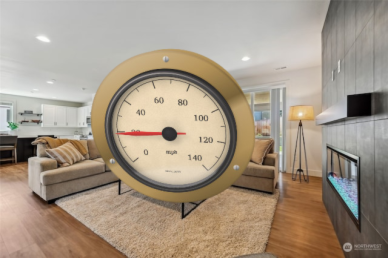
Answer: 20 mph
